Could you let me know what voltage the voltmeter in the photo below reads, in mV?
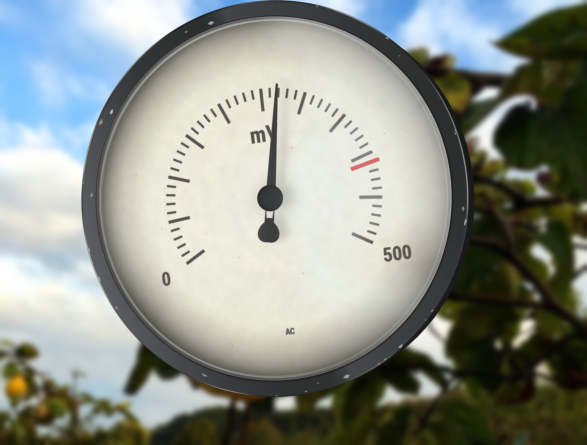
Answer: 270 mV
